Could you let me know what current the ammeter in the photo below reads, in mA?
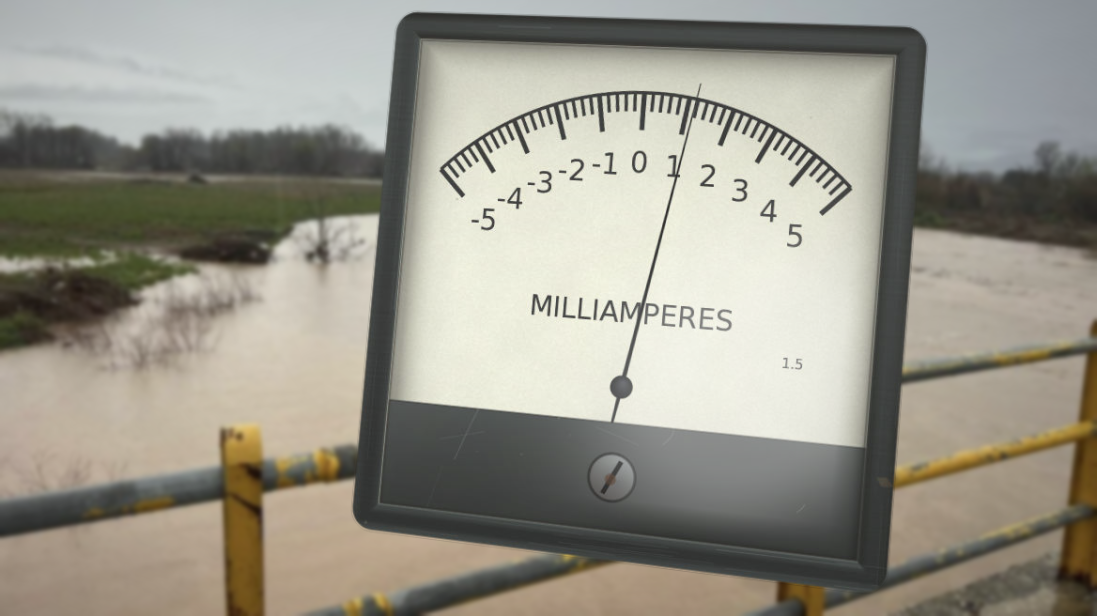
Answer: 1.2 mA
